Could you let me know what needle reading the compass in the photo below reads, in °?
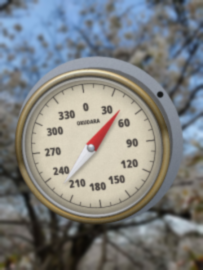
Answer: 45 °
